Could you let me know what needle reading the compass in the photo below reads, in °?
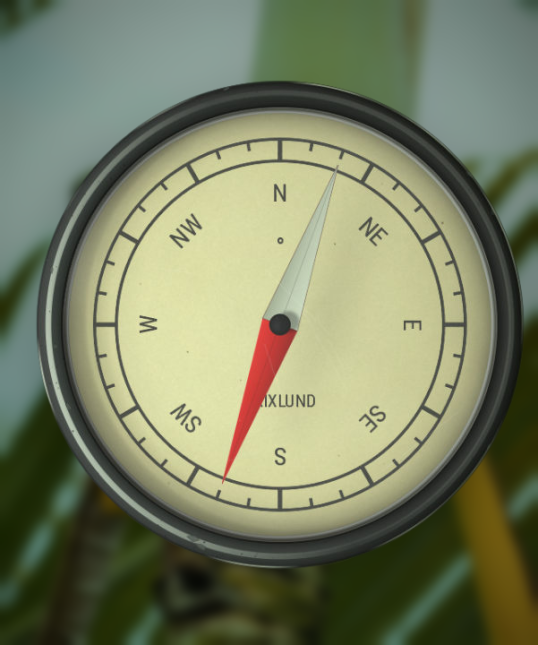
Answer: 200 °
